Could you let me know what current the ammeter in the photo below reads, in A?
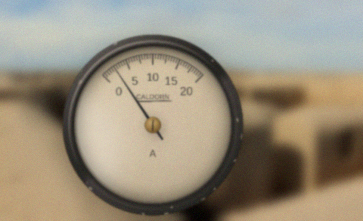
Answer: 2.5 A
